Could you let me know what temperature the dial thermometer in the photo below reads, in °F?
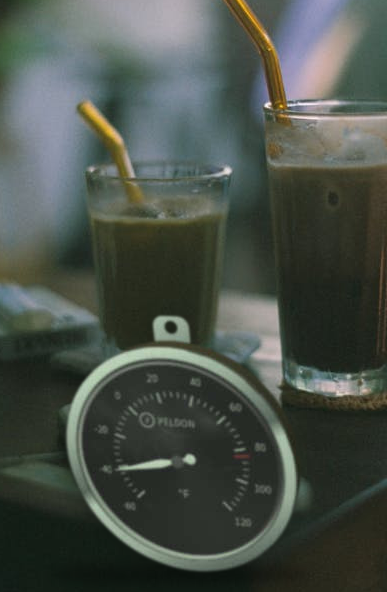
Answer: -40 °F
